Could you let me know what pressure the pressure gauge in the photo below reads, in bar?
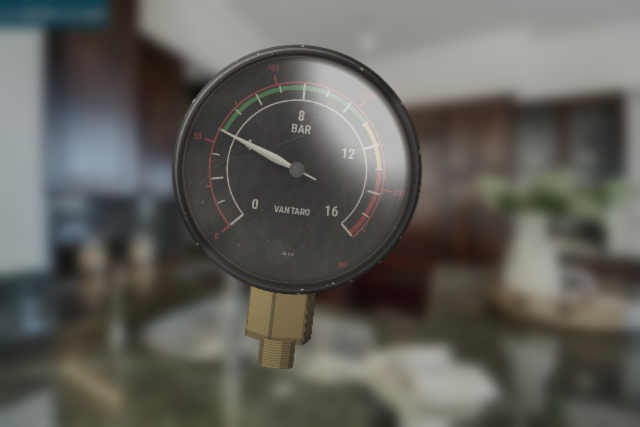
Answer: 4 bar
